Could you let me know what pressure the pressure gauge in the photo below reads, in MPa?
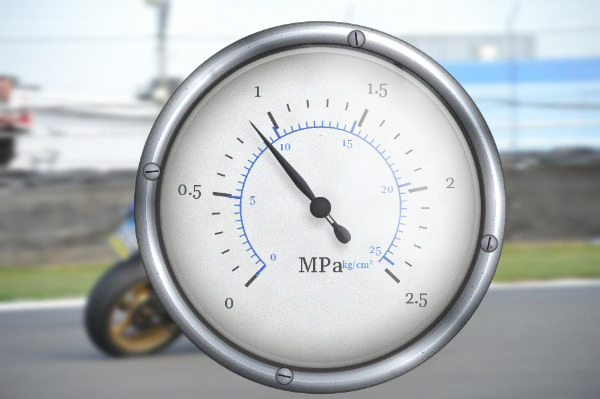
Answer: 0.9 MPa
